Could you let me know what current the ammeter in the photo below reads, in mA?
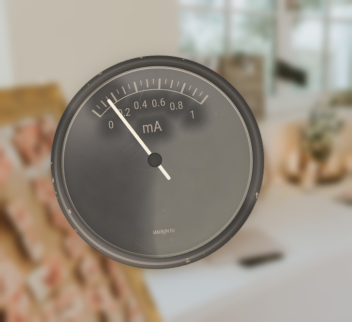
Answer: 0.15 mA
